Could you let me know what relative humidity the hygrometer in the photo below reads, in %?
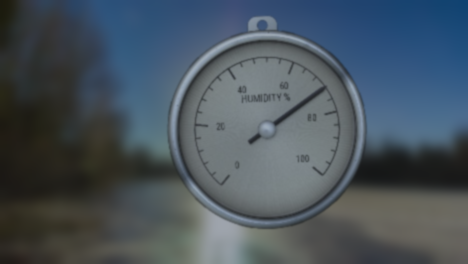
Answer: 72 %
